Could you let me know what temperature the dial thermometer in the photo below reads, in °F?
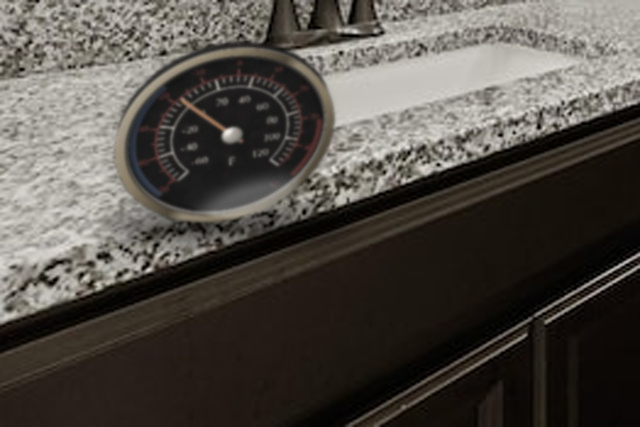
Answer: 0 °F
